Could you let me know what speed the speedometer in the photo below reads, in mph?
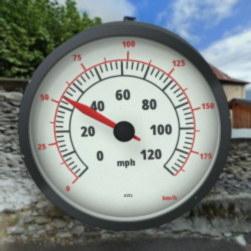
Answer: 34 mph
